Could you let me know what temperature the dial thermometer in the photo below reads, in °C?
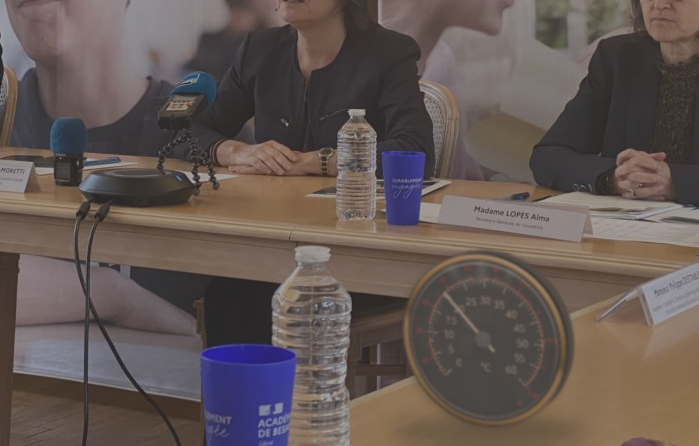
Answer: 20 °C
